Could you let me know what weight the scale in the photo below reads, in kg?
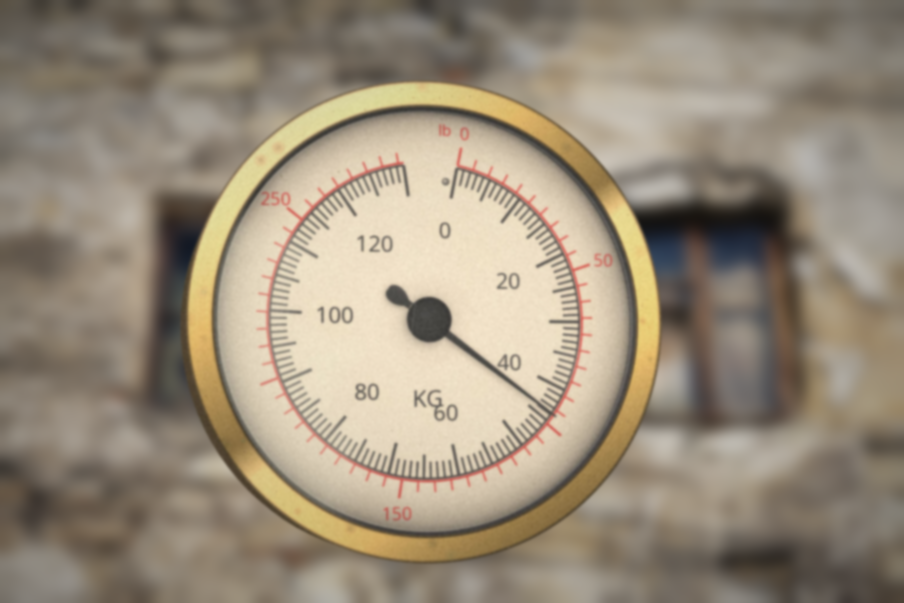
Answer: 44 kg
